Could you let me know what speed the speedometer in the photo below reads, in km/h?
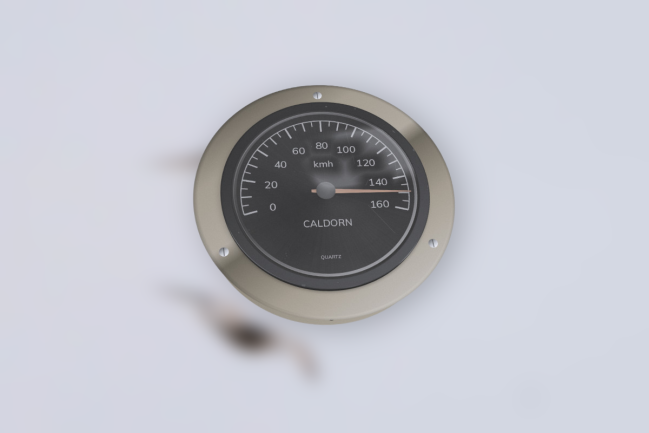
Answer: 150 km/h
